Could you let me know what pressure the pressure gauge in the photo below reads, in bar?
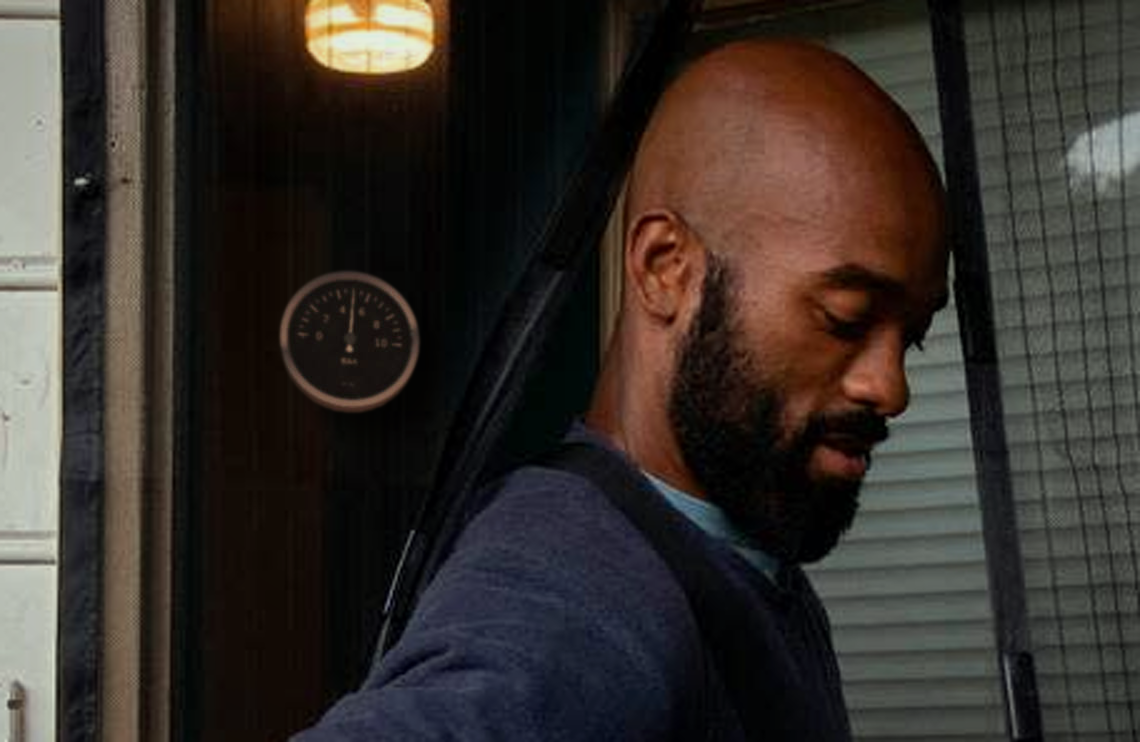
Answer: 5 bar
